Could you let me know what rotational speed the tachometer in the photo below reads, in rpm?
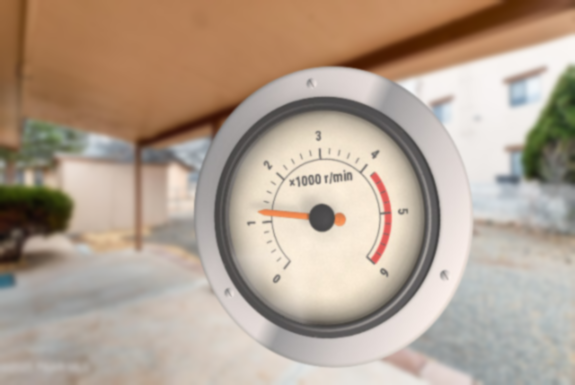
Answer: 1200 rpm
